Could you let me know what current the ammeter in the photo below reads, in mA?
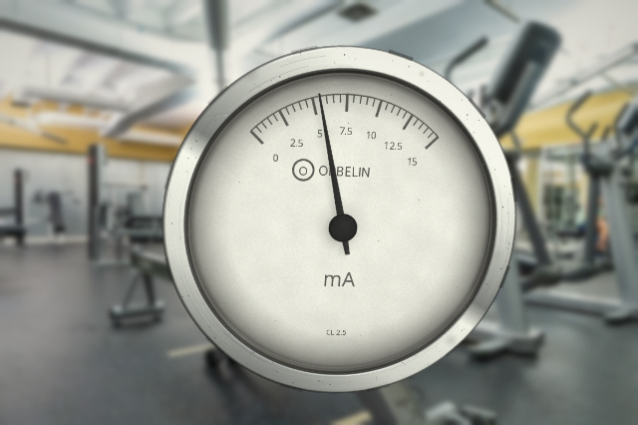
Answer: 5.5 mA
